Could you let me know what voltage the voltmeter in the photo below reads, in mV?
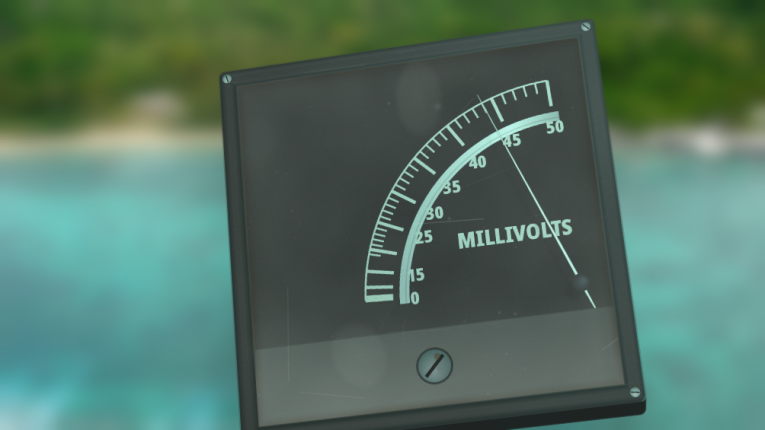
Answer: 44 mV
